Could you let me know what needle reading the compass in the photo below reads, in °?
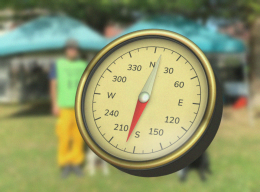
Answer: 190 °
